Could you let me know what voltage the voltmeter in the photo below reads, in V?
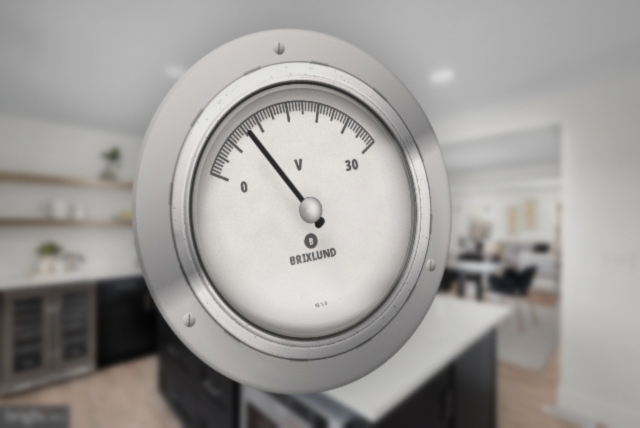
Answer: 7.5 V
